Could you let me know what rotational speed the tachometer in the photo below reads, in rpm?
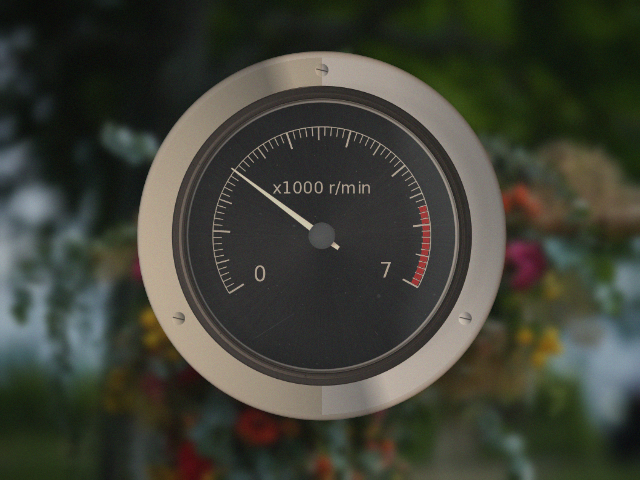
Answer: 2000 rpm
